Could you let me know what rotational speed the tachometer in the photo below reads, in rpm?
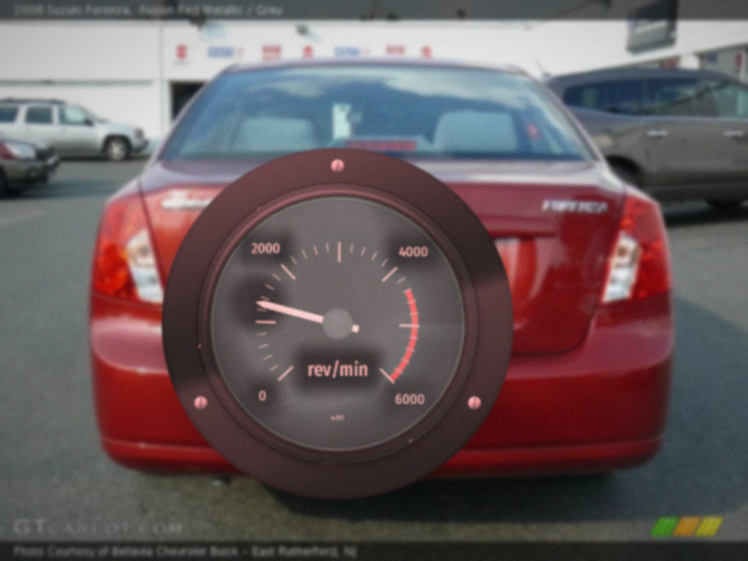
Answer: 1300 rpm
